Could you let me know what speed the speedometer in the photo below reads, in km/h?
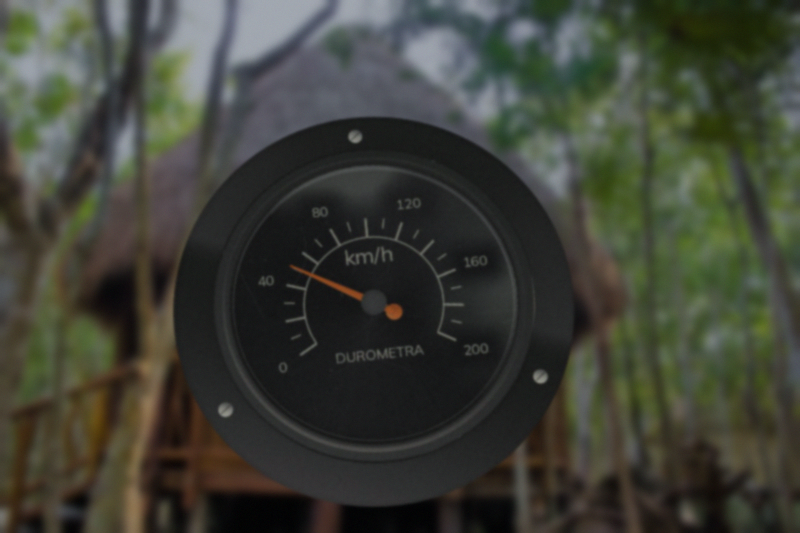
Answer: 50 km/h
